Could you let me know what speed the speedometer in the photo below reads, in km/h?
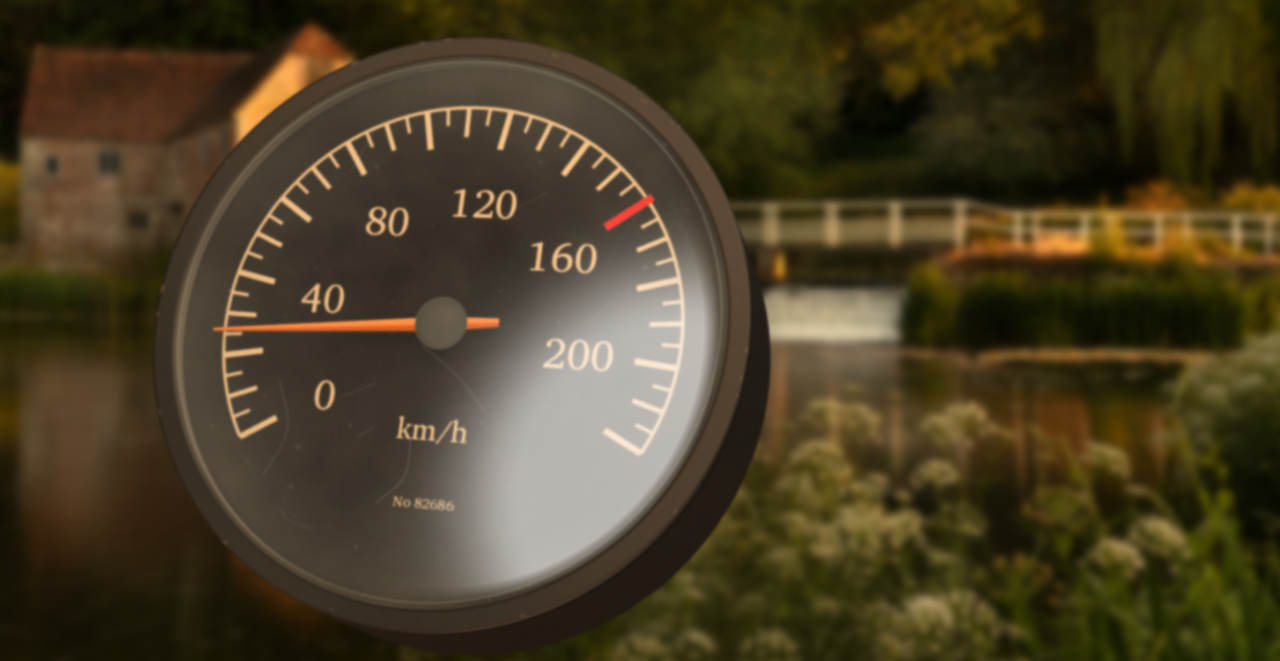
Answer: 25 km/h
